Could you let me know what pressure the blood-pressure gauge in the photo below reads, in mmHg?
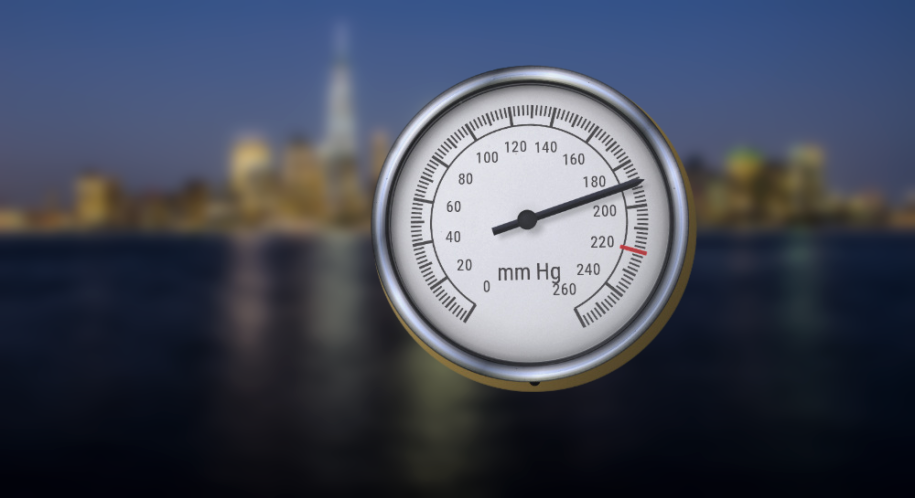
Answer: 190 mmHg
